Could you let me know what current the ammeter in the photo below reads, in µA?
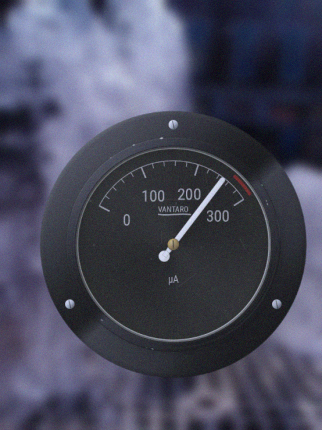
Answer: 250 µA
